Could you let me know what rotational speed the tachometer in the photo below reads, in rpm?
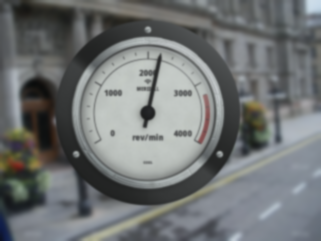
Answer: 2200 rpm
